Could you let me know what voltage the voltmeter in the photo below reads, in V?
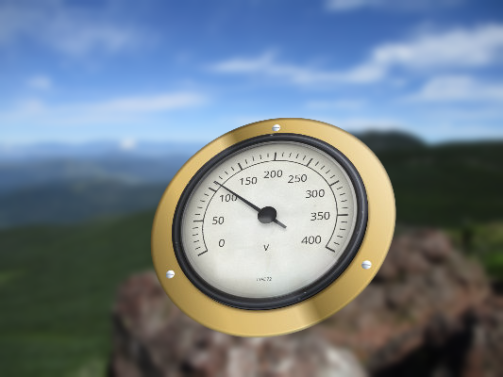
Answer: 110 V
